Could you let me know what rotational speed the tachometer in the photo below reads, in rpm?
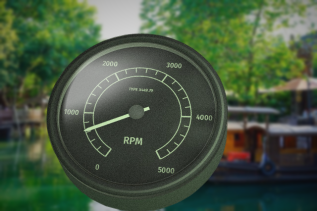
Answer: 600 rpm
